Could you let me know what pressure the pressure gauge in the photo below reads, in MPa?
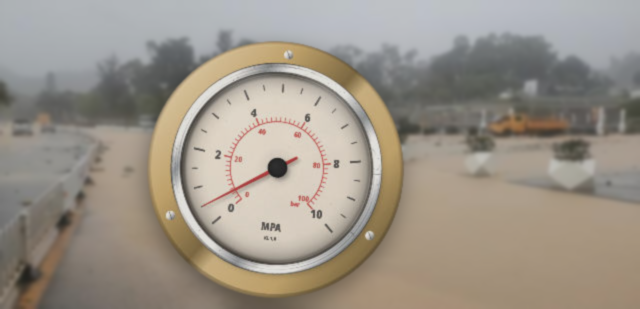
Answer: 0.5 MPa
